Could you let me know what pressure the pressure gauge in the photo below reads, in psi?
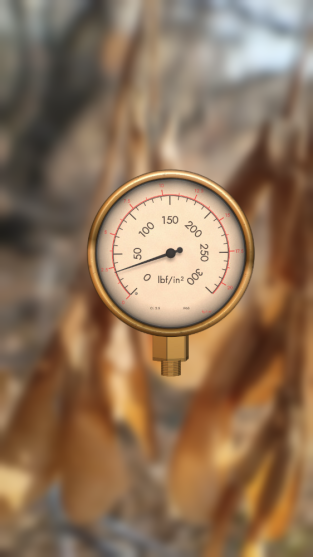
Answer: 30 psi
